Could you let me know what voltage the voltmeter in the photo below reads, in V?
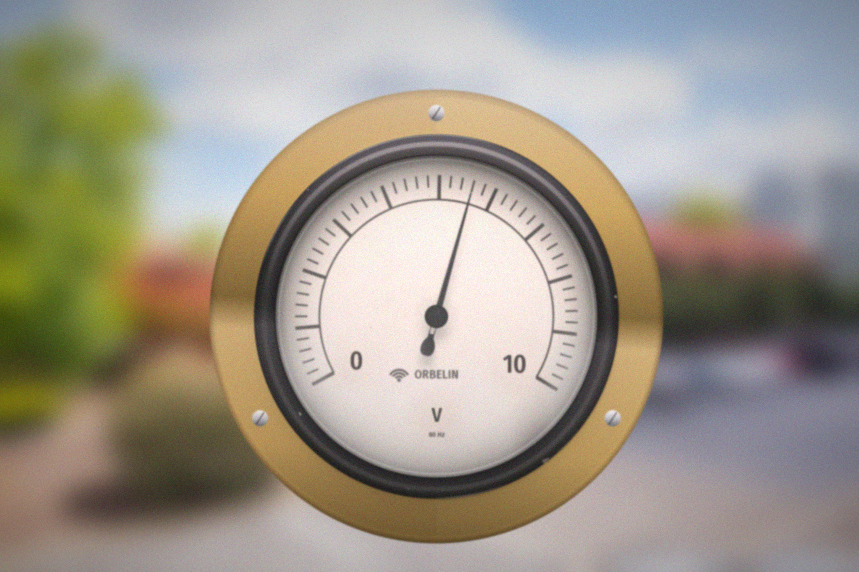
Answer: 5.6 V
